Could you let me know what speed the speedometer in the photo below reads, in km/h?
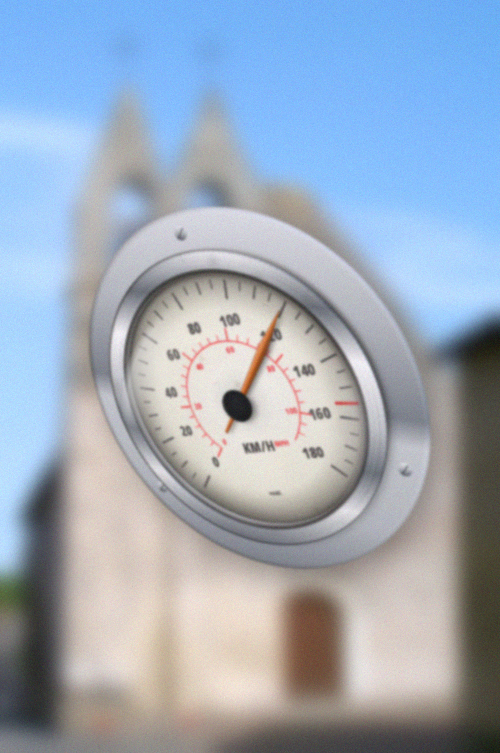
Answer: 120 km/h
